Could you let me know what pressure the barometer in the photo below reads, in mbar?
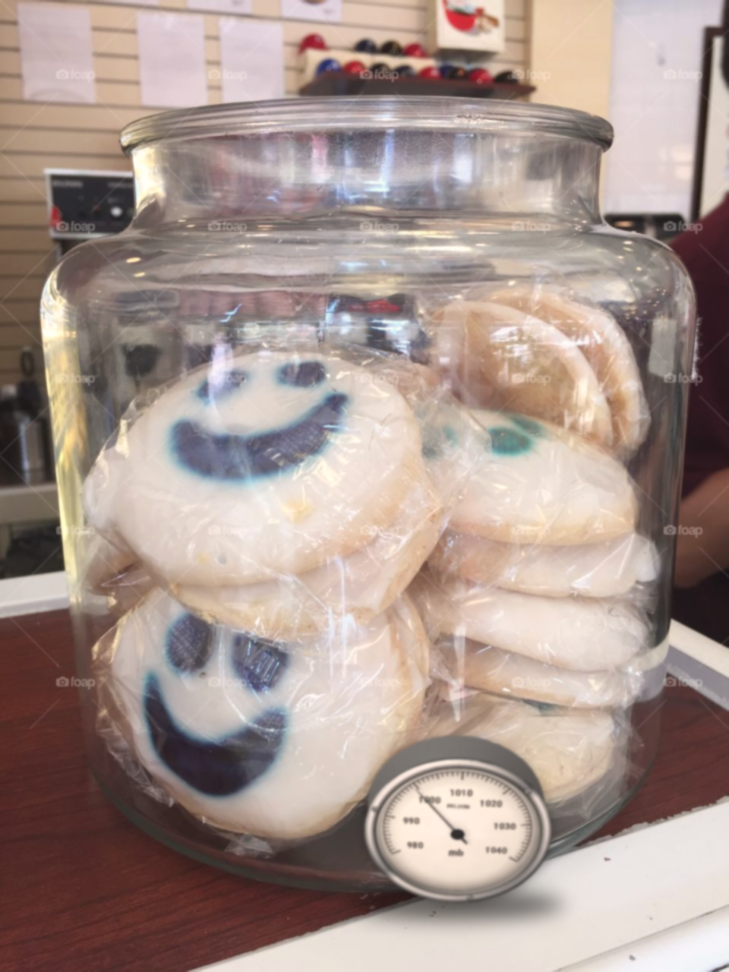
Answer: 1000 mbar
